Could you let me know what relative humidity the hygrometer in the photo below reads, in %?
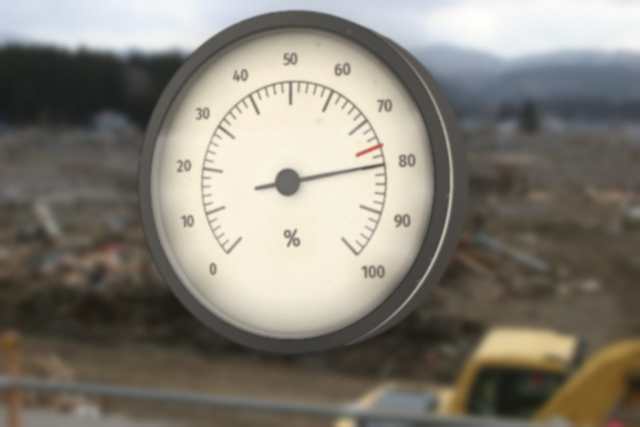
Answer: 80 %
